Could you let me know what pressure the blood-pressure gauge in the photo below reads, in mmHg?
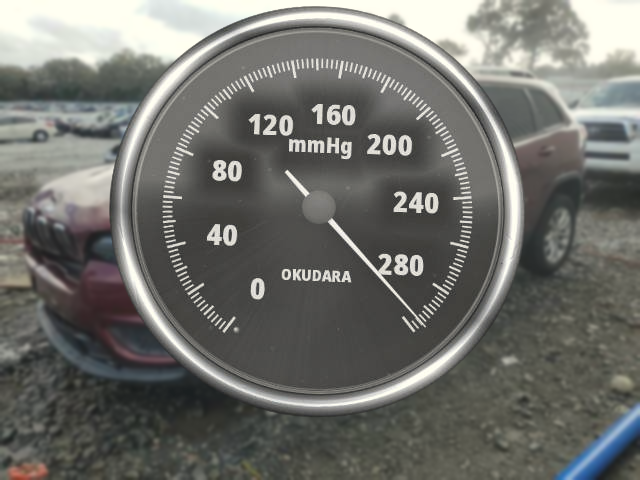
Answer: 296 mmHg
